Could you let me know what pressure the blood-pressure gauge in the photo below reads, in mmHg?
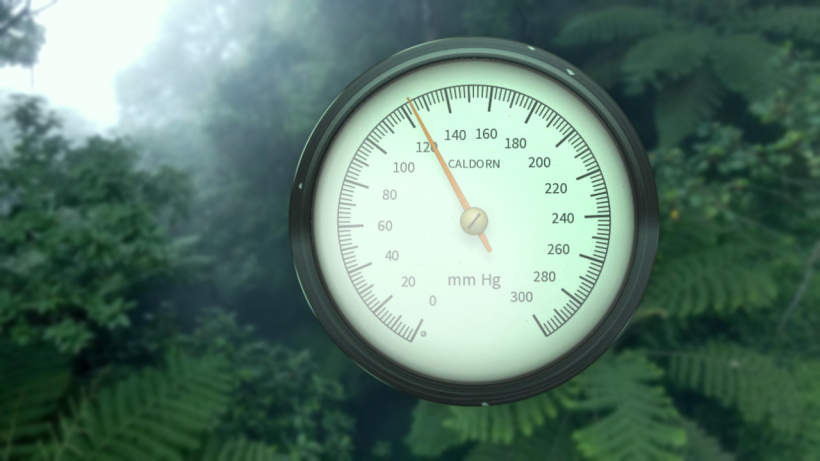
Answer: 124 mmHg
